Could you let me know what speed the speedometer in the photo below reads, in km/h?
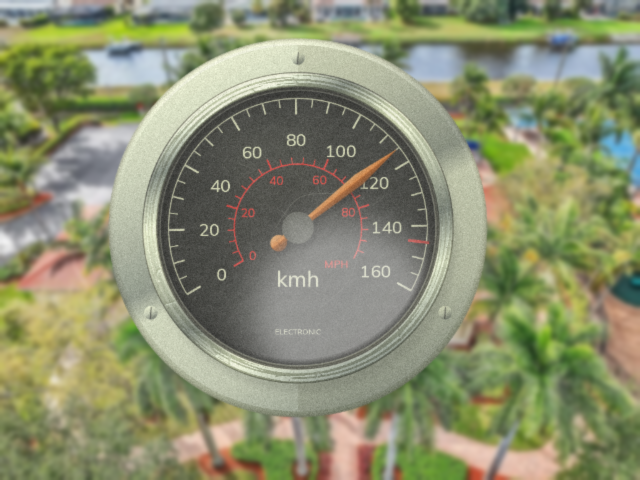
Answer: 115 km/h
